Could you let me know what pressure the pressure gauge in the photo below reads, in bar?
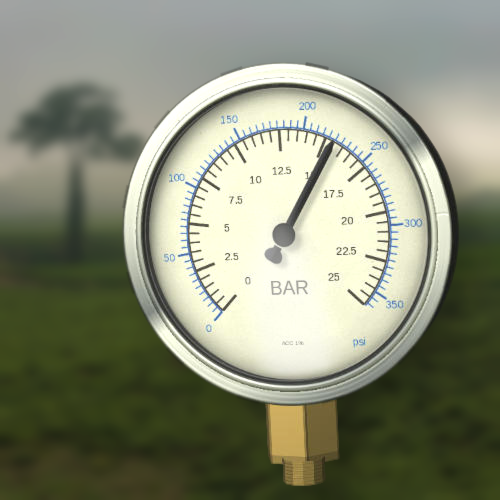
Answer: 15.5 bar
